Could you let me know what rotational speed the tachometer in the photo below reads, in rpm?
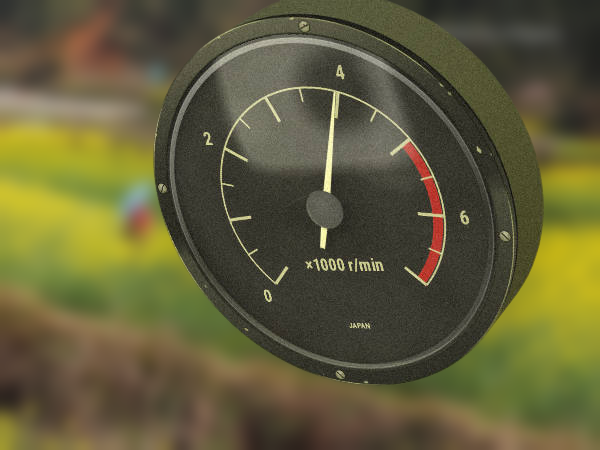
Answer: 4000 rpm
